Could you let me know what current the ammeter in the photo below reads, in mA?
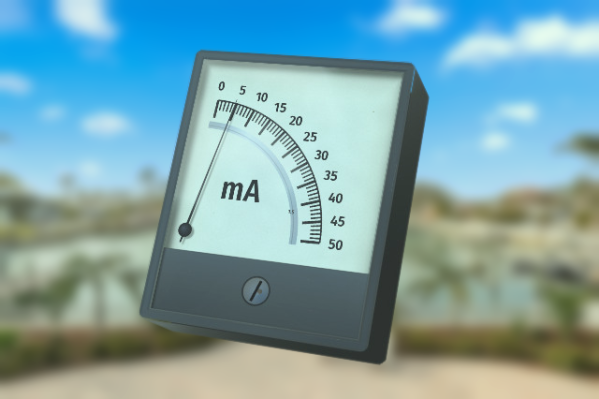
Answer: 5 mA
